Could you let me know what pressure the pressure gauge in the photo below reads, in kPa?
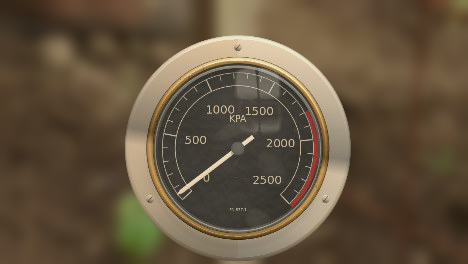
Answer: 50 kPa
